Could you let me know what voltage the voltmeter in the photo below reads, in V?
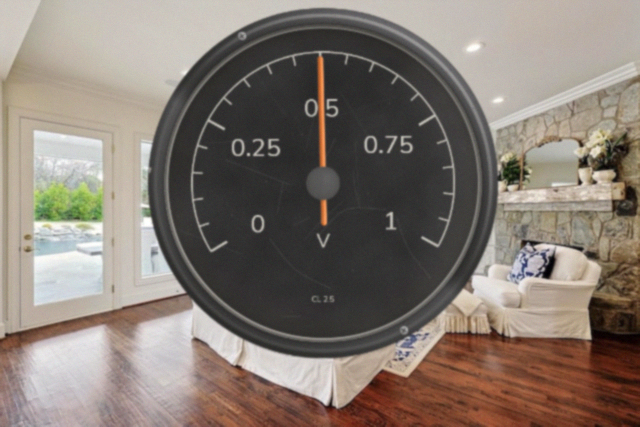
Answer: 0.5 V
